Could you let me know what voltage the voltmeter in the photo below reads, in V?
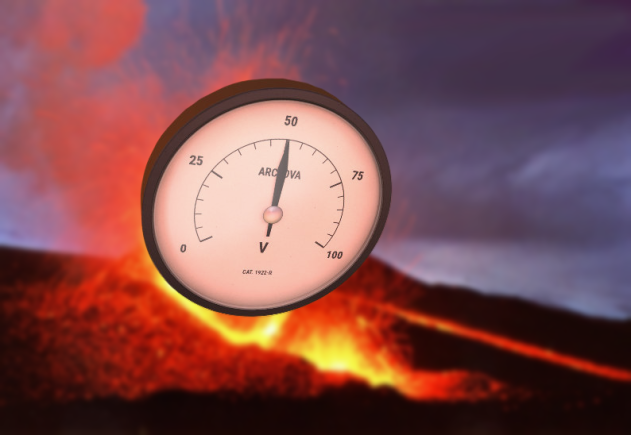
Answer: 50 V
